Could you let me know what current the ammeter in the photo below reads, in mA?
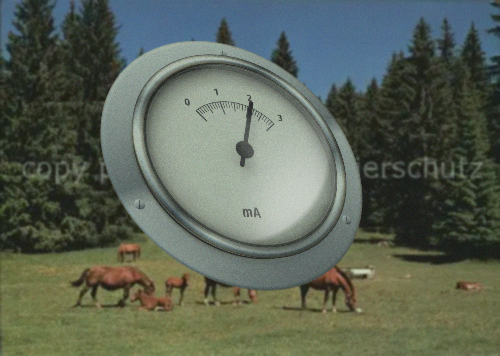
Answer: 2 mA
